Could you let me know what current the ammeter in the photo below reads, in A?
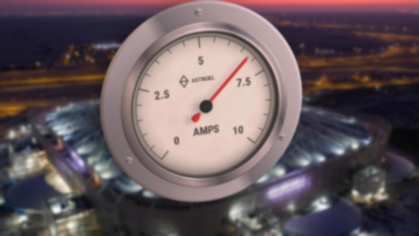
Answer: 6.75 A
